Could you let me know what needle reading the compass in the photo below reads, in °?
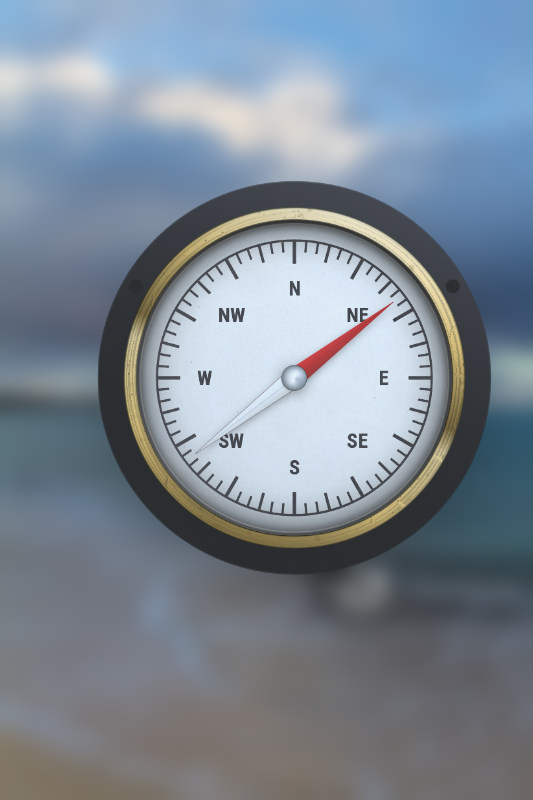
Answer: 52.5 °
